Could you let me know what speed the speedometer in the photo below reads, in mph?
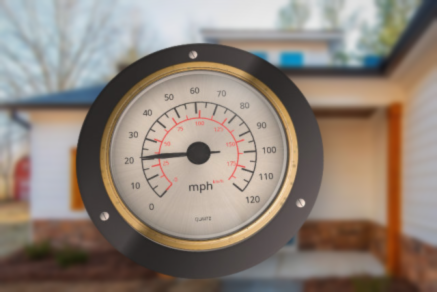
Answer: 20 mph
